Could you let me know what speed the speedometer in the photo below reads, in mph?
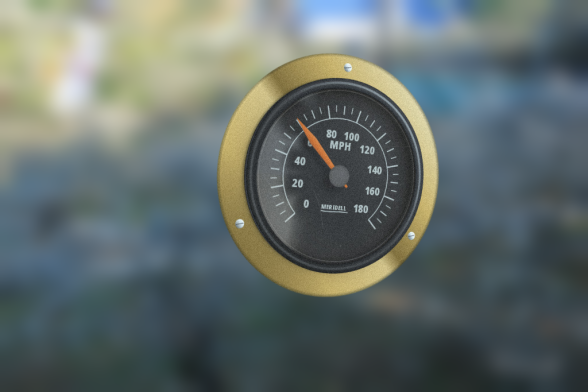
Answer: 60 mph
